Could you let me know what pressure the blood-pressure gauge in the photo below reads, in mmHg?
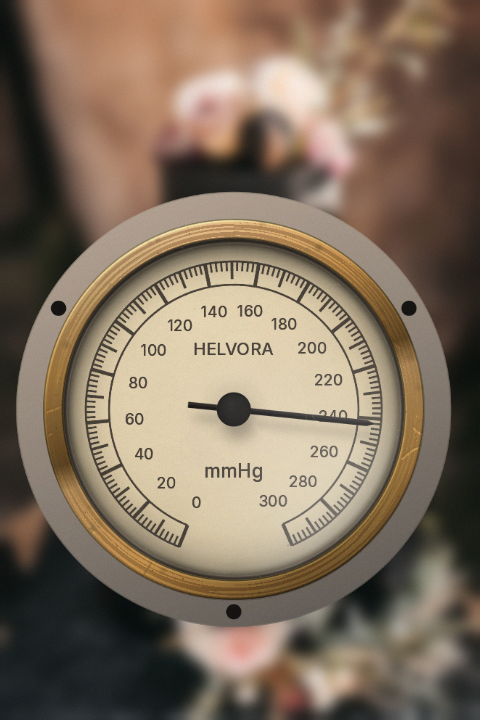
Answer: 242 mmHg
